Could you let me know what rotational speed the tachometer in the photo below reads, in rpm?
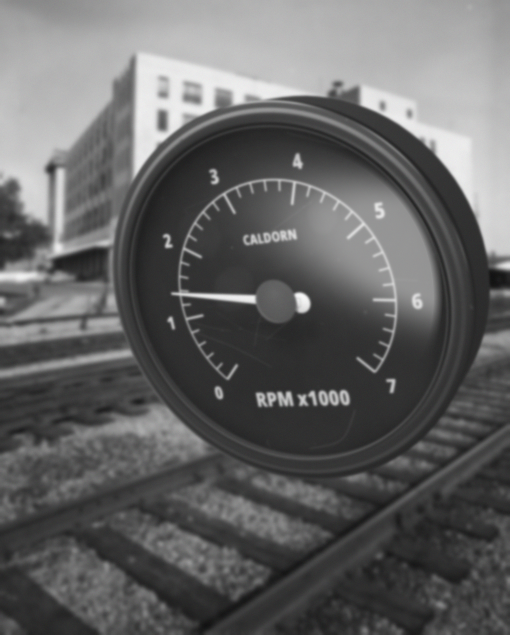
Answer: 1400 rpm
